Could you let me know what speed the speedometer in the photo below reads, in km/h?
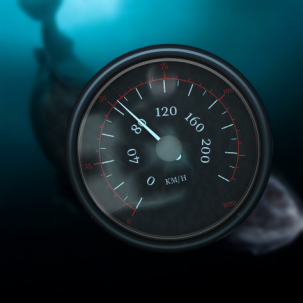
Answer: 85 km/h
